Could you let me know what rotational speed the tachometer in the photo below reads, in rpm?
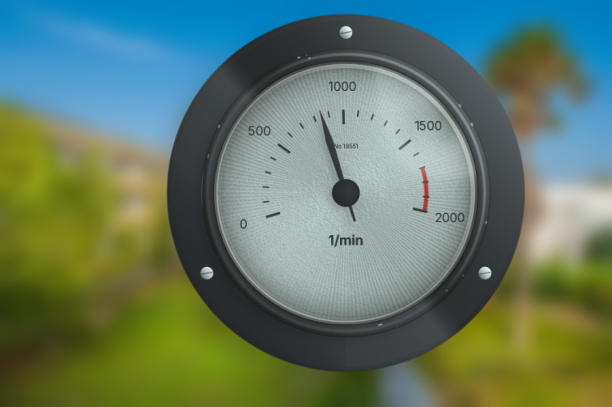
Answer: 850 rpm
